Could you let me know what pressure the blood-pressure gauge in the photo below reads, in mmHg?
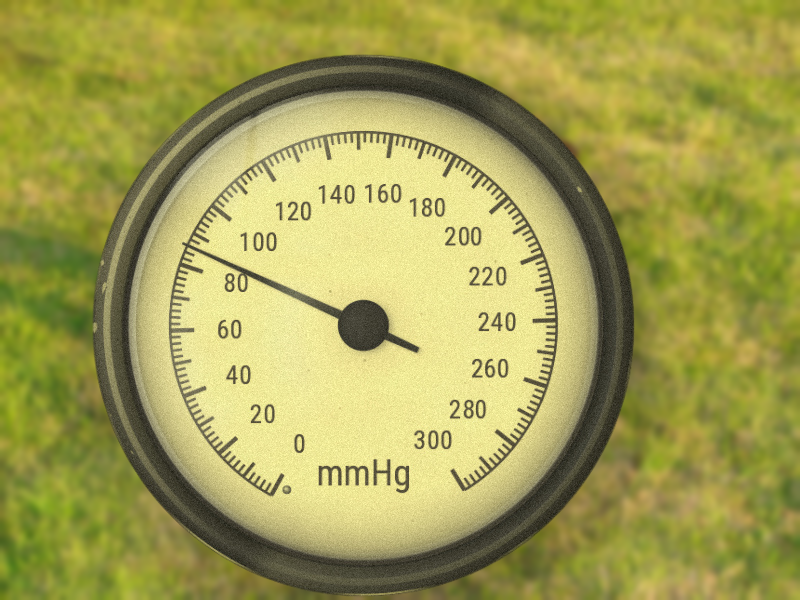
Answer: 86 mmHg
